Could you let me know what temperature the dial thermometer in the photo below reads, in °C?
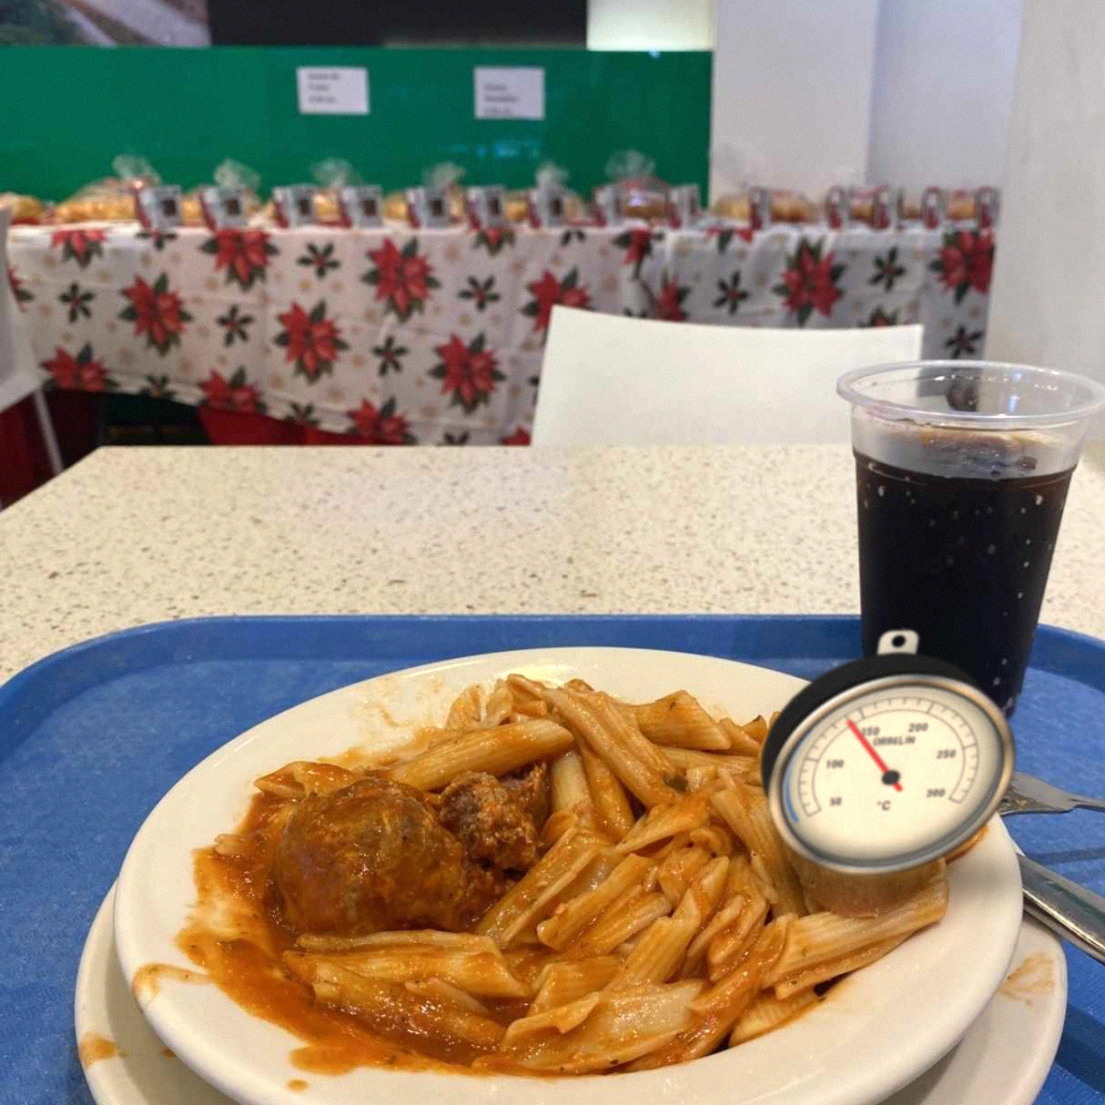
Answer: 140 °C
